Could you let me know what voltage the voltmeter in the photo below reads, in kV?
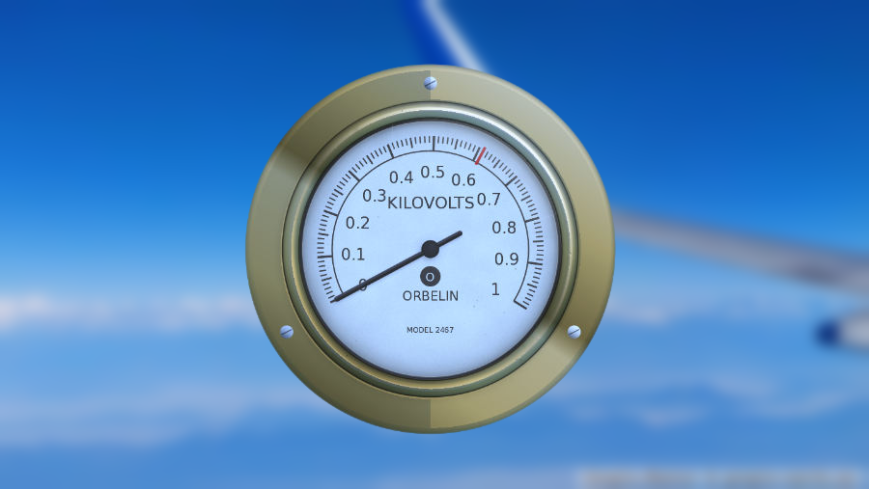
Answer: 0 kV
